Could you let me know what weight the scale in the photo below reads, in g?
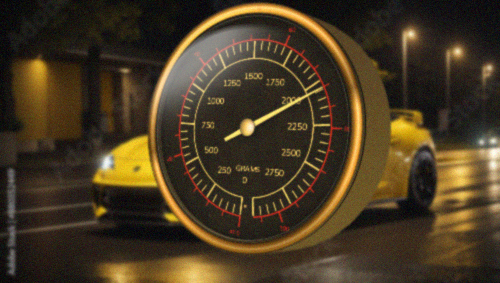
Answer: 2050 g
